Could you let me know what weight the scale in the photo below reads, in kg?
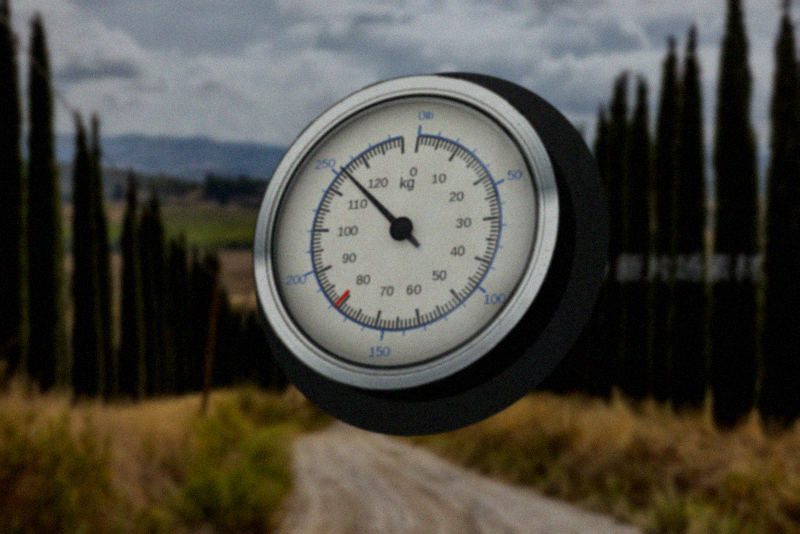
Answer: 115 kg
